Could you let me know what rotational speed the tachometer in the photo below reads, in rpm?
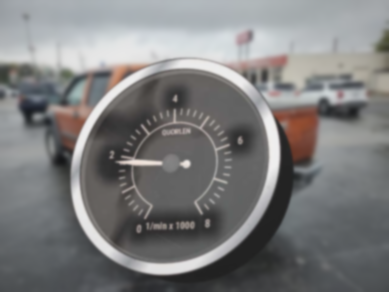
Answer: 1800 rpm
